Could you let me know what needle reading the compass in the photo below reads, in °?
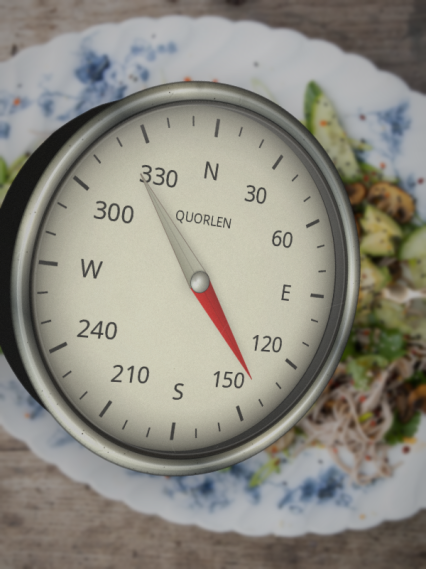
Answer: 140 °
